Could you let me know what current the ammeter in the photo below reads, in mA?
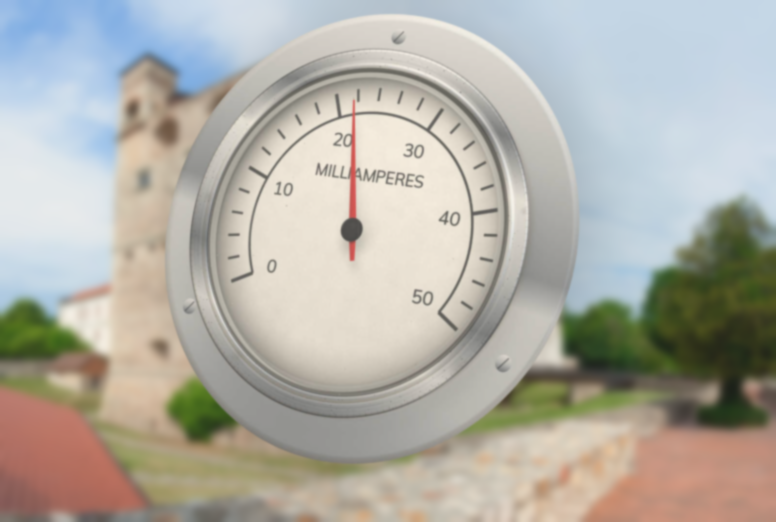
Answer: 22 mA
